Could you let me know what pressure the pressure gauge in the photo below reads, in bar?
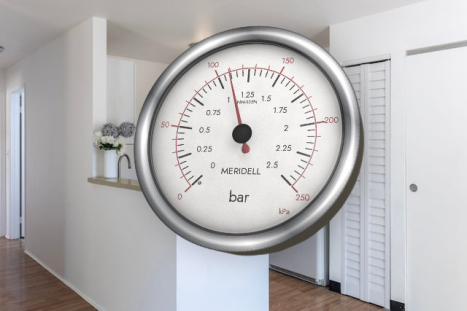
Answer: 1.1 bar
